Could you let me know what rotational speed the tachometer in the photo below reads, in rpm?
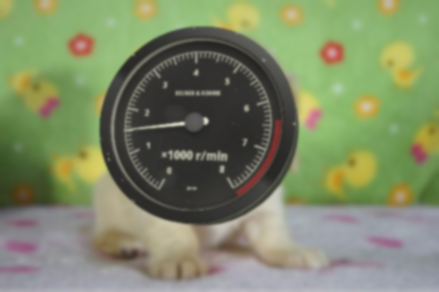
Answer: 1500 rpm
